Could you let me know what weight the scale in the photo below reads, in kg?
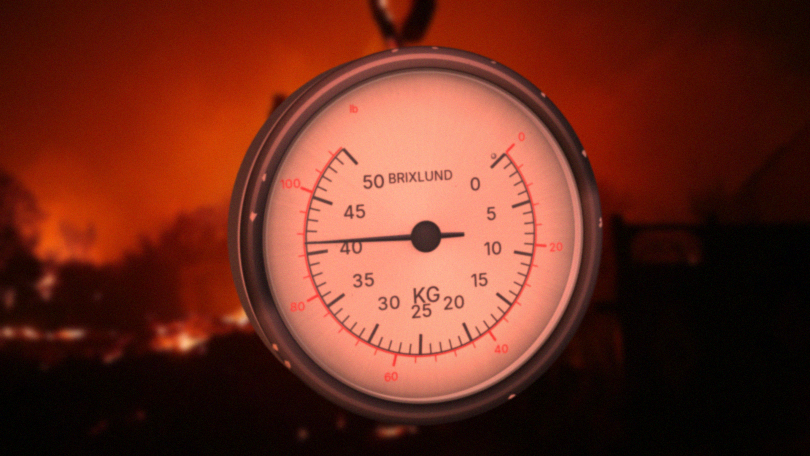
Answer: 41 kg
